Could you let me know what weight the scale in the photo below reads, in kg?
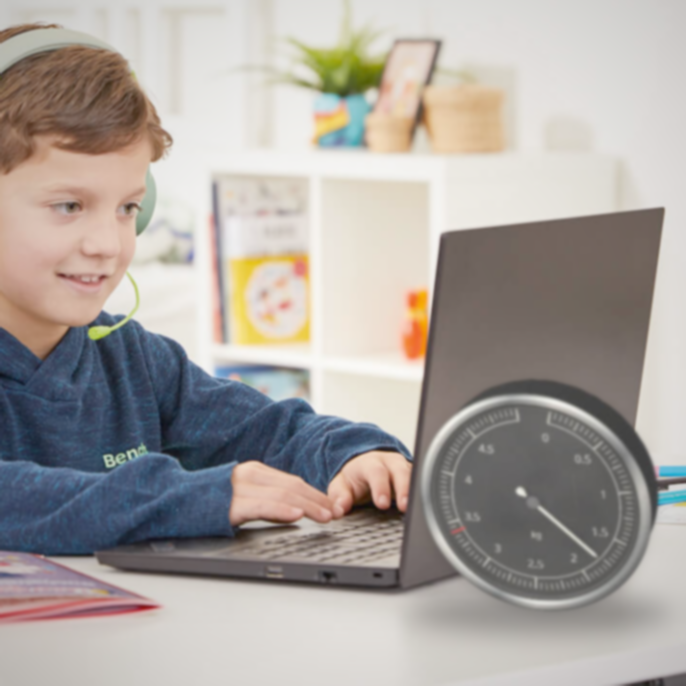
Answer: 1.75 kg
